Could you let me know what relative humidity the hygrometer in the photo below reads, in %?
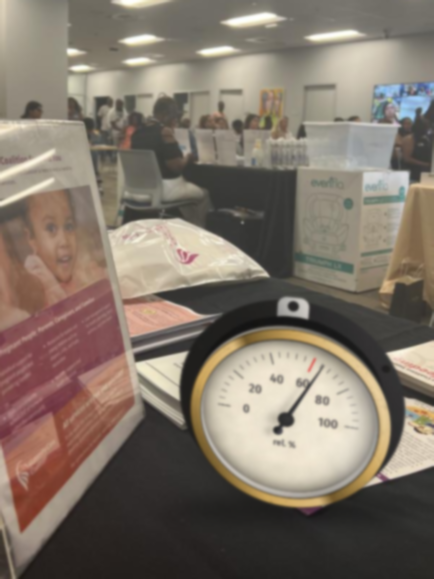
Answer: 64 %
